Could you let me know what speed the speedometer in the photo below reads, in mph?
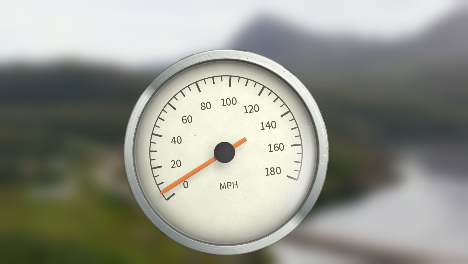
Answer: 5 mph
